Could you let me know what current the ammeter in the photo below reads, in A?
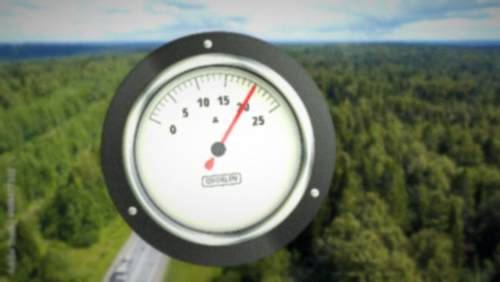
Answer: 20 A
